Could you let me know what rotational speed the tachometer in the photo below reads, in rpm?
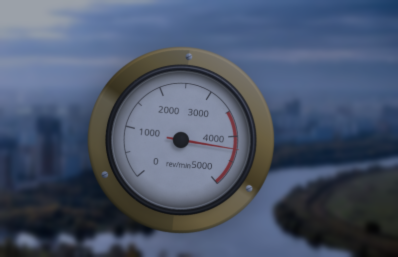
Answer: 4250 rpm
